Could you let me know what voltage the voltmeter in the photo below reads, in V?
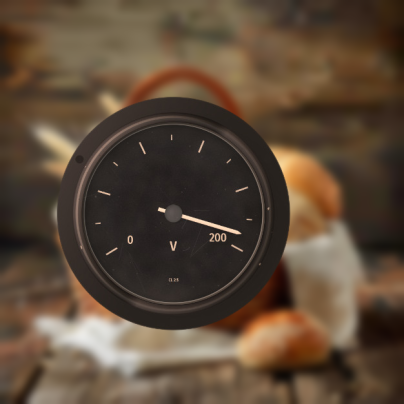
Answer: 190 V
